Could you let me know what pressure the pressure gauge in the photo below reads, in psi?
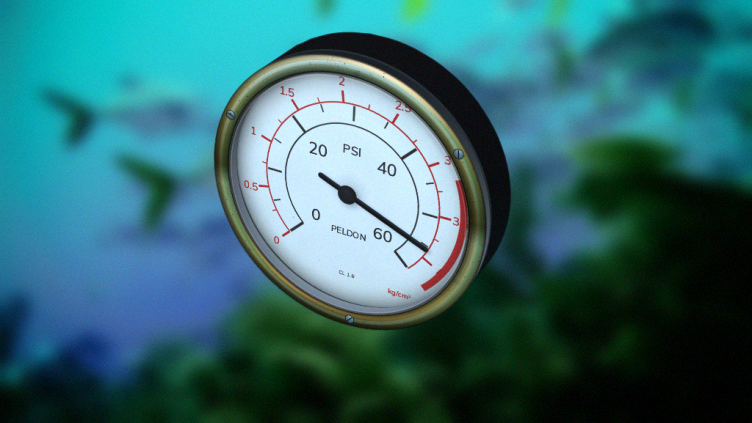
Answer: 55 psi
